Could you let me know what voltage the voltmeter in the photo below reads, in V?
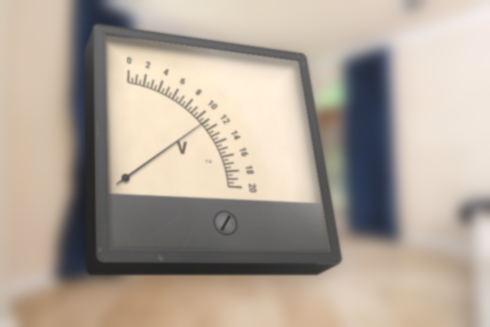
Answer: 11 V
